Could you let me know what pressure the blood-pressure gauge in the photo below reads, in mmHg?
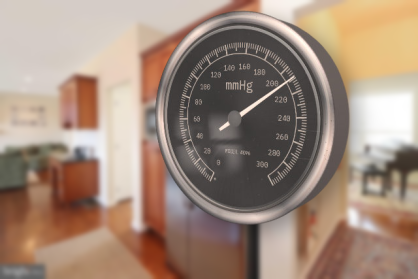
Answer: 210 mmHg
